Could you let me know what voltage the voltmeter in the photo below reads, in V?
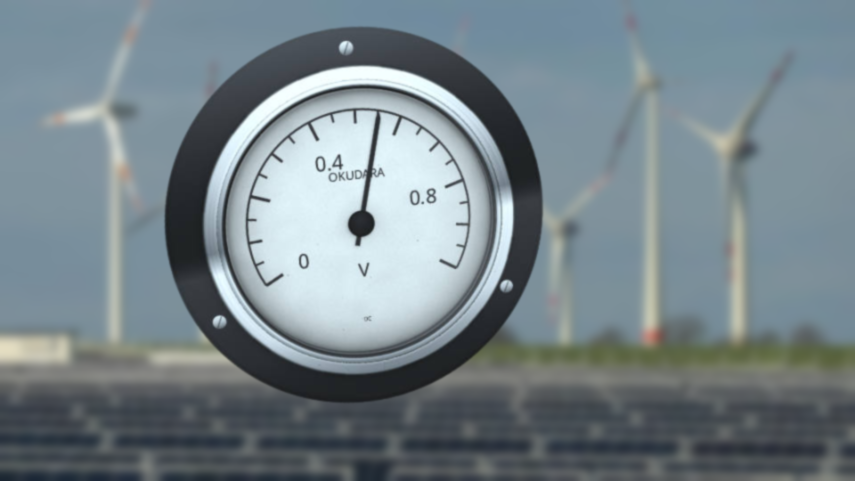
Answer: 0.55 V
